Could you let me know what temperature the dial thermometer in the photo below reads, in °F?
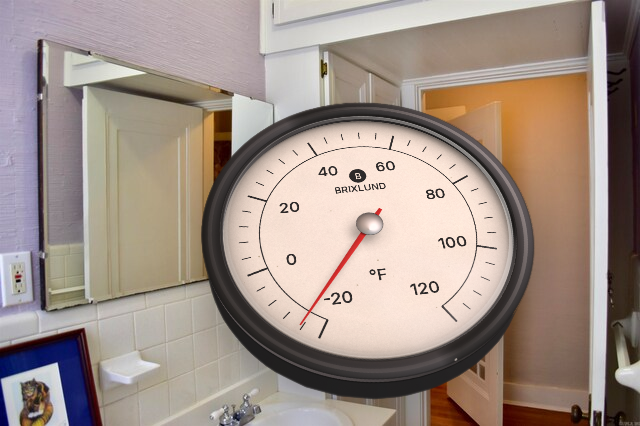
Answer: -16 °F
